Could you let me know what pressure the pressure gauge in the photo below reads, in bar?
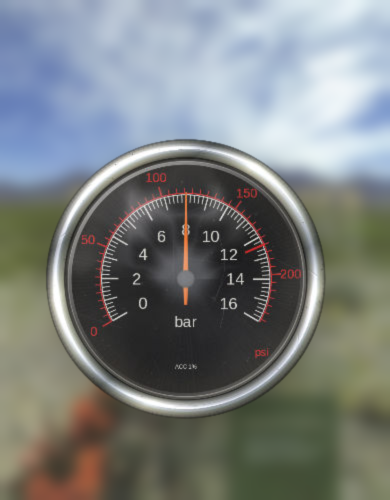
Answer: 8 bar
